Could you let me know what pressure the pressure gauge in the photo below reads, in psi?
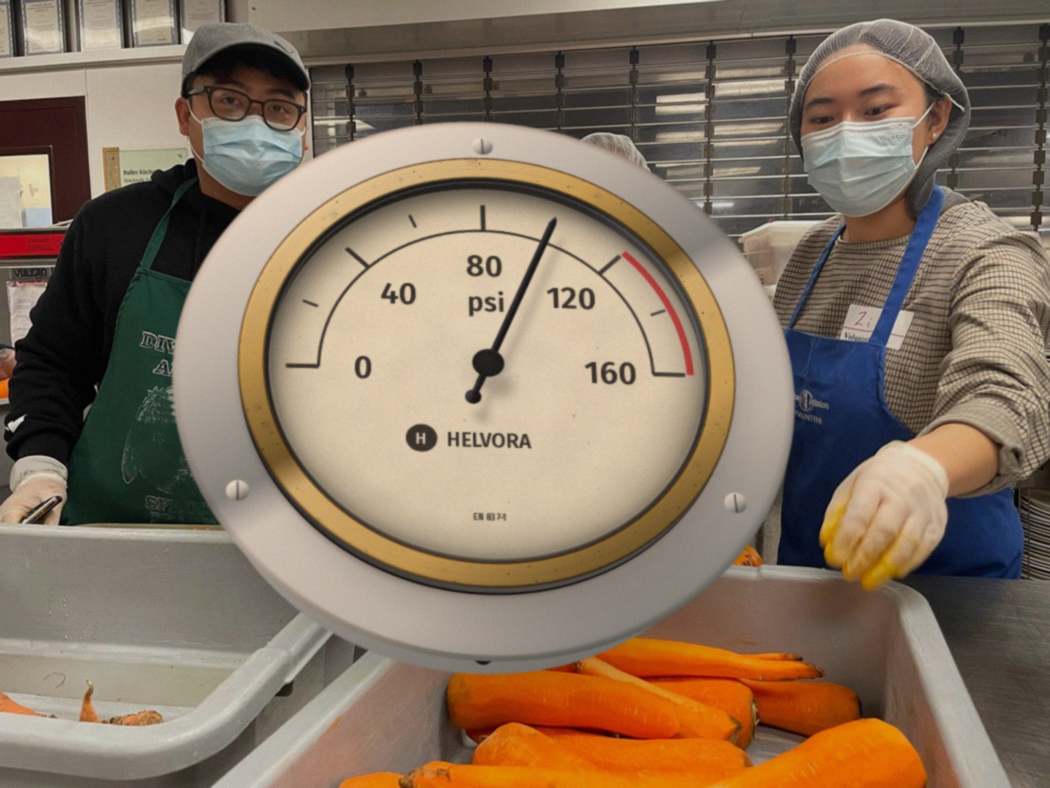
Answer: 100 psi
